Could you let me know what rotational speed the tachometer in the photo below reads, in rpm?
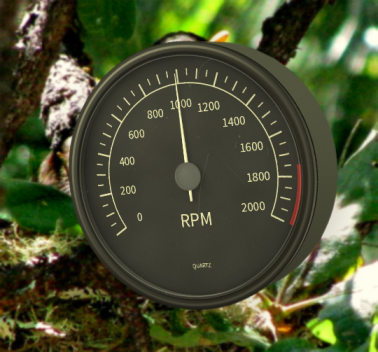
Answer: 1000 rpm
